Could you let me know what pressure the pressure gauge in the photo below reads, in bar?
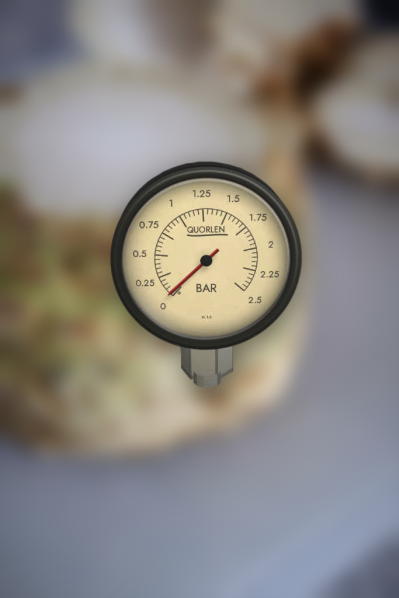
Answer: 0.05 bar
